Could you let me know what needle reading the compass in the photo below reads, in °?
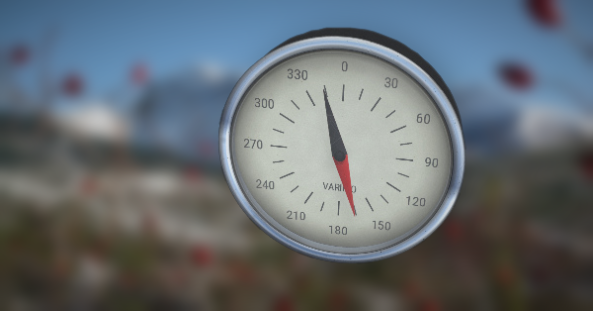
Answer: 165 °
